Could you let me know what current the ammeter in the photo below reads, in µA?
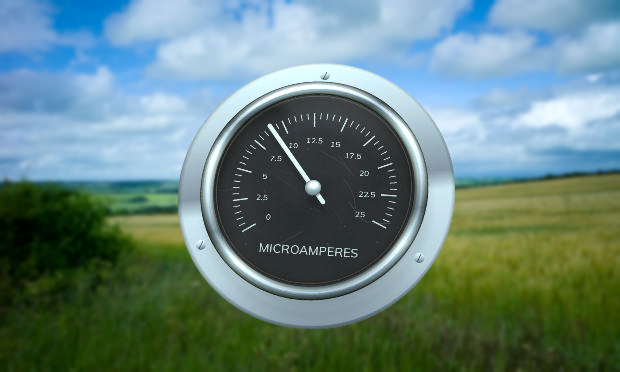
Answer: 9 µA
